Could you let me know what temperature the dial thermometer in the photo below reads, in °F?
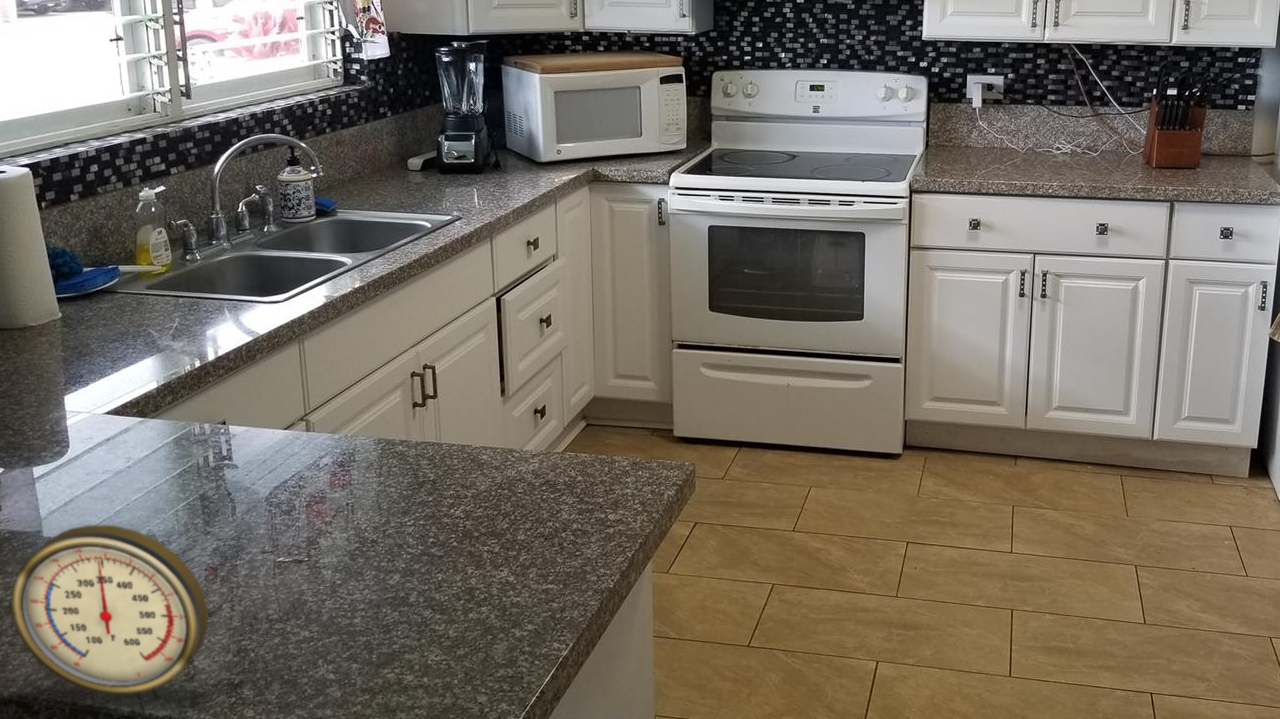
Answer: 350 °F
